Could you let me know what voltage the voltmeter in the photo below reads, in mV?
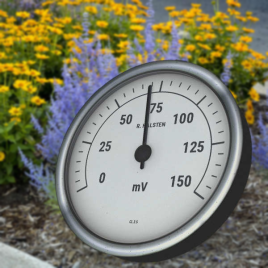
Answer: 70 mV
